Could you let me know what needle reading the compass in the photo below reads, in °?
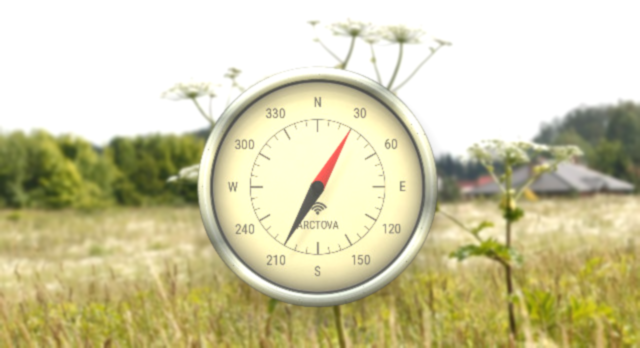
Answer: 30 °
